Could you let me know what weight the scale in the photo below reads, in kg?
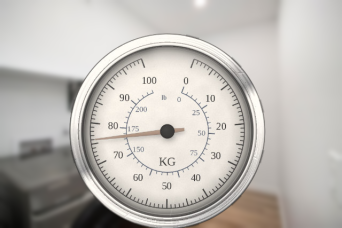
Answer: 76 kg
